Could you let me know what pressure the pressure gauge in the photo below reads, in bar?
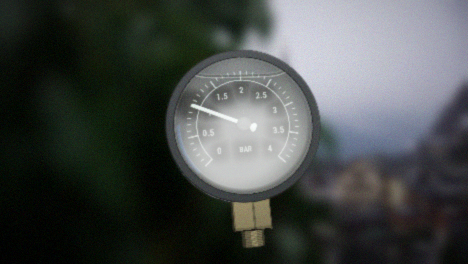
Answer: 1 bar
